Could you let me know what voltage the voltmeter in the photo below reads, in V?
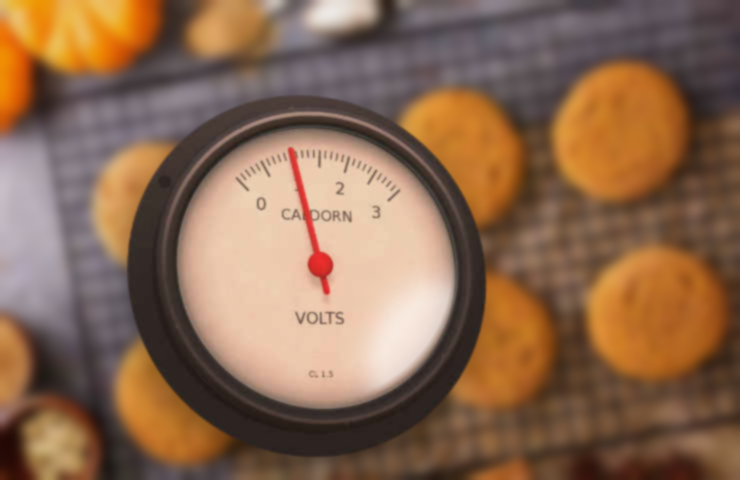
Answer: 1 V
